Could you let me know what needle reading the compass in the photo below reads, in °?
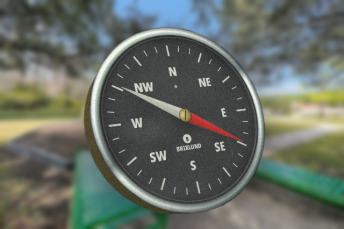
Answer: 120 °
